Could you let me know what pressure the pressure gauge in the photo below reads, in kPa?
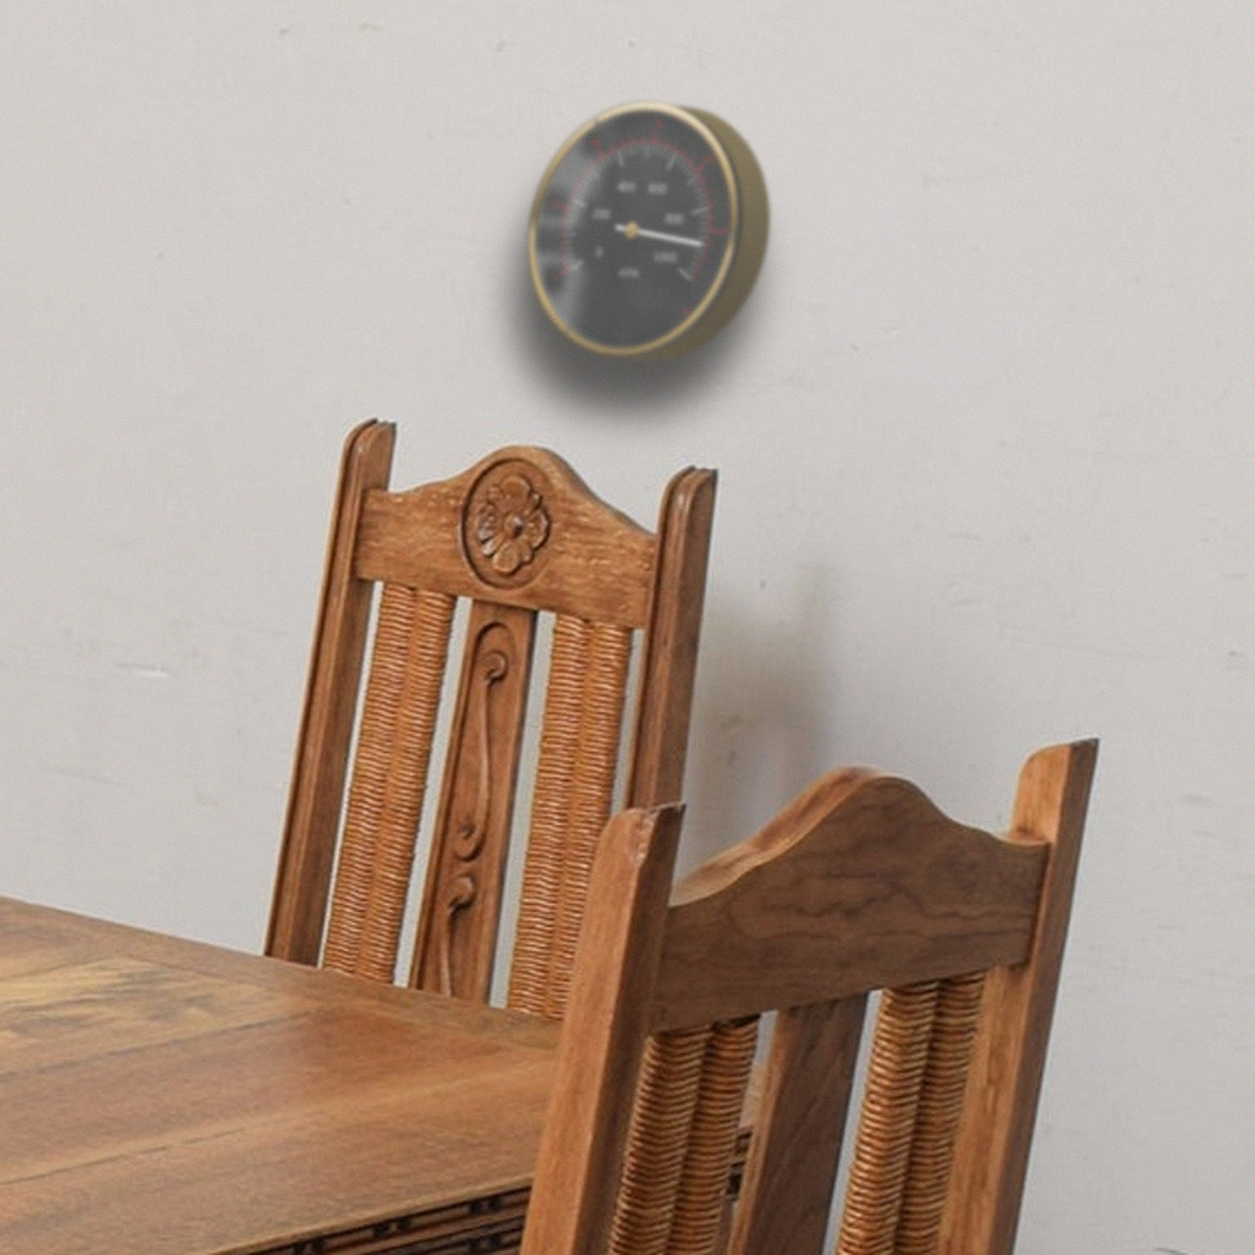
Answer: 900 kPa
